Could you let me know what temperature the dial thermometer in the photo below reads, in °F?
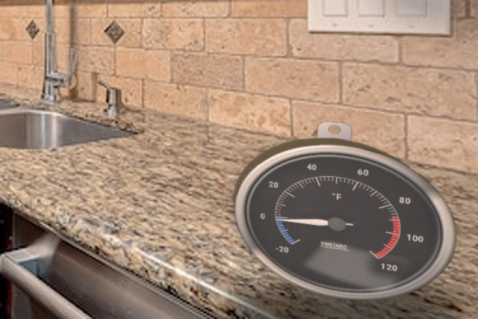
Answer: 0 °F
